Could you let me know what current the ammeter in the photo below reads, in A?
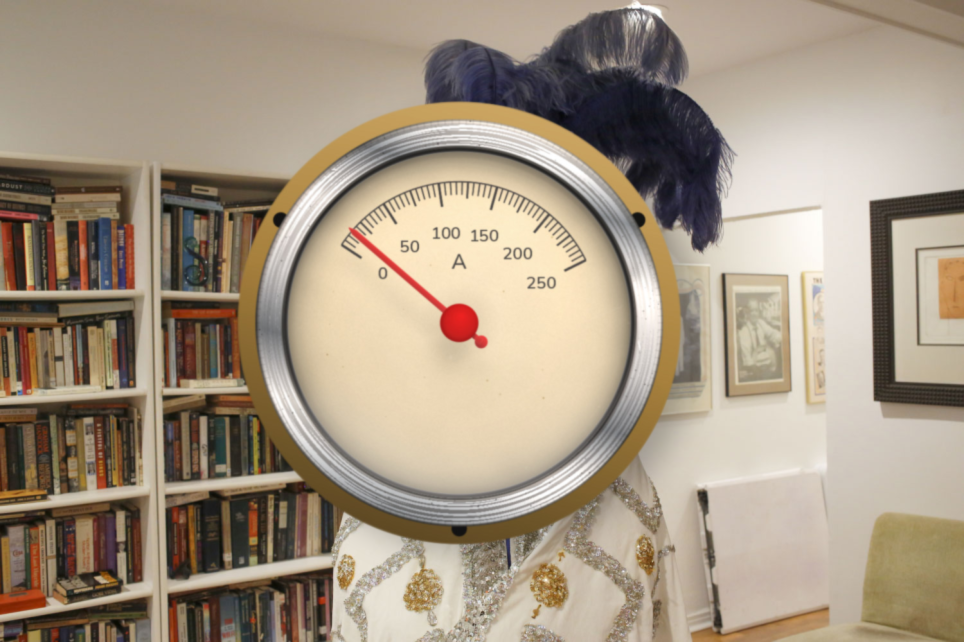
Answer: 15 A
